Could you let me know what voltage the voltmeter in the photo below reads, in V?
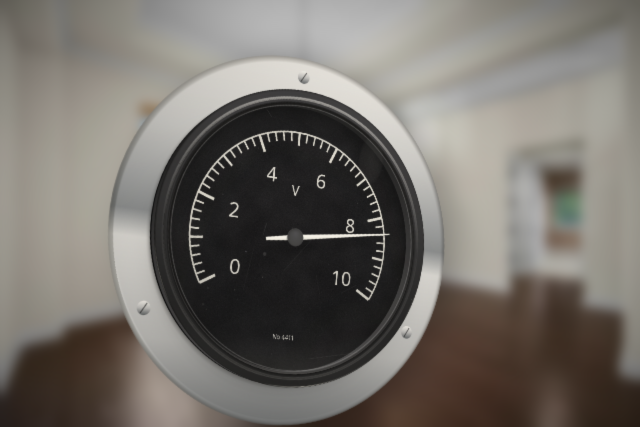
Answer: 8.4 V
